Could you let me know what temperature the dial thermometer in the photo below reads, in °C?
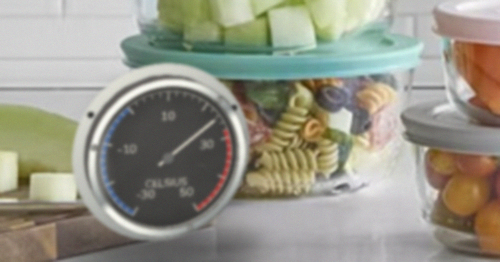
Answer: 24 °C
